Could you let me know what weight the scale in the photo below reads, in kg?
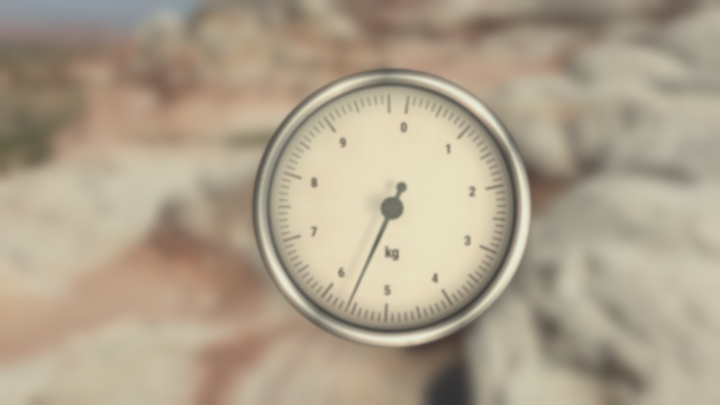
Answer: 5.6 kg
